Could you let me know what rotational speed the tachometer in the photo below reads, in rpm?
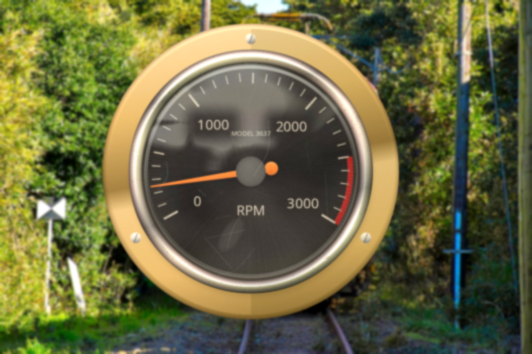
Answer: 250 rpm
